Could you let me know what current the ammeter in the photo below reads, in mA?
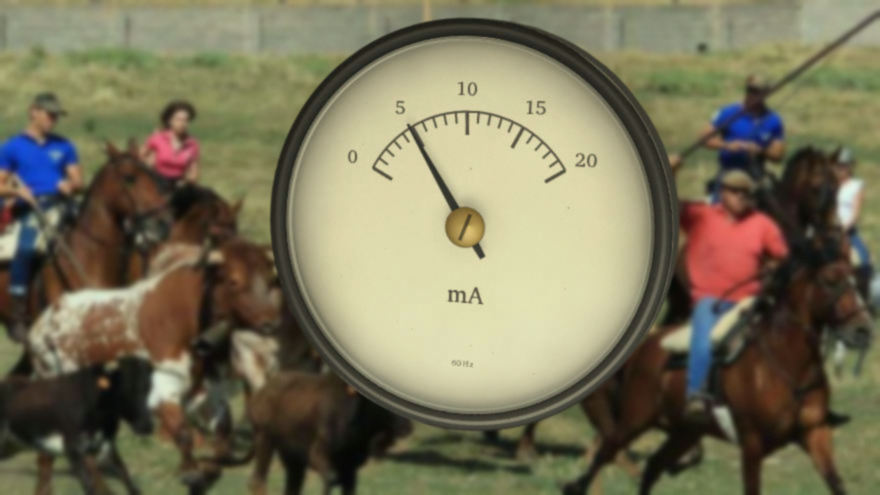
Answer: 5 mA
